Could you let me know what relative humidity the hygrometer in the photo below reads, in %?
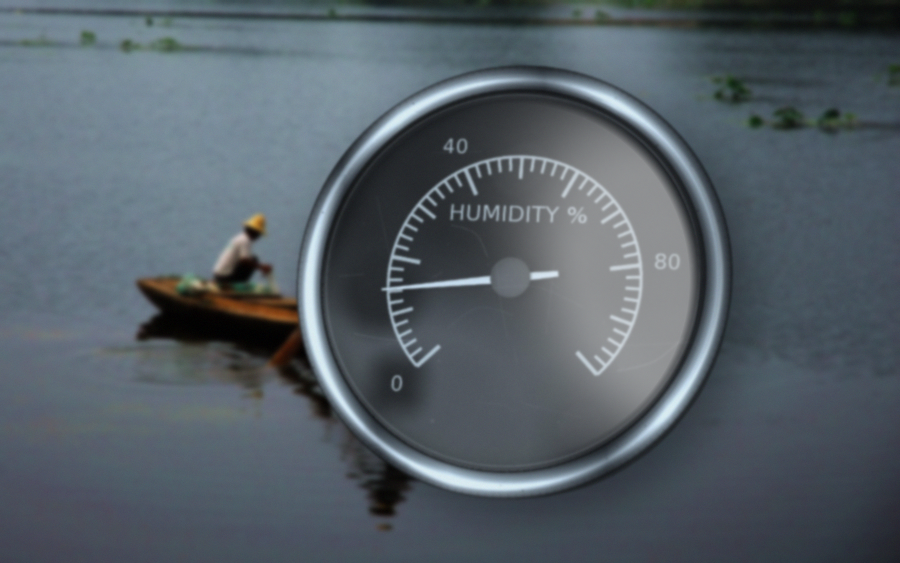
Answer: 14 %
